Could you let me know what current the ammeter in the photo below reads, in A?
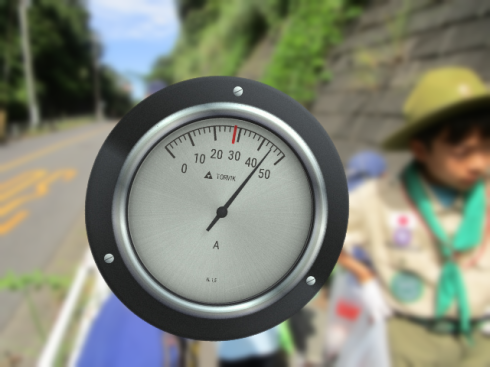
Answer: 44 A
